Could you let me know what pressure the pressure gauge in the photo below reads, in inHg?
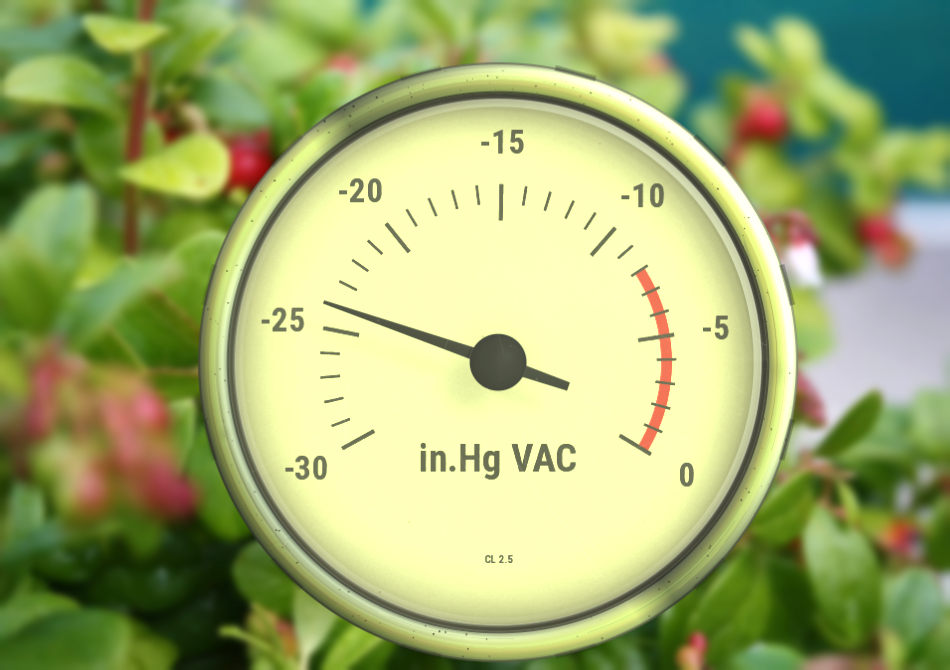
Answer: -24 inHg
